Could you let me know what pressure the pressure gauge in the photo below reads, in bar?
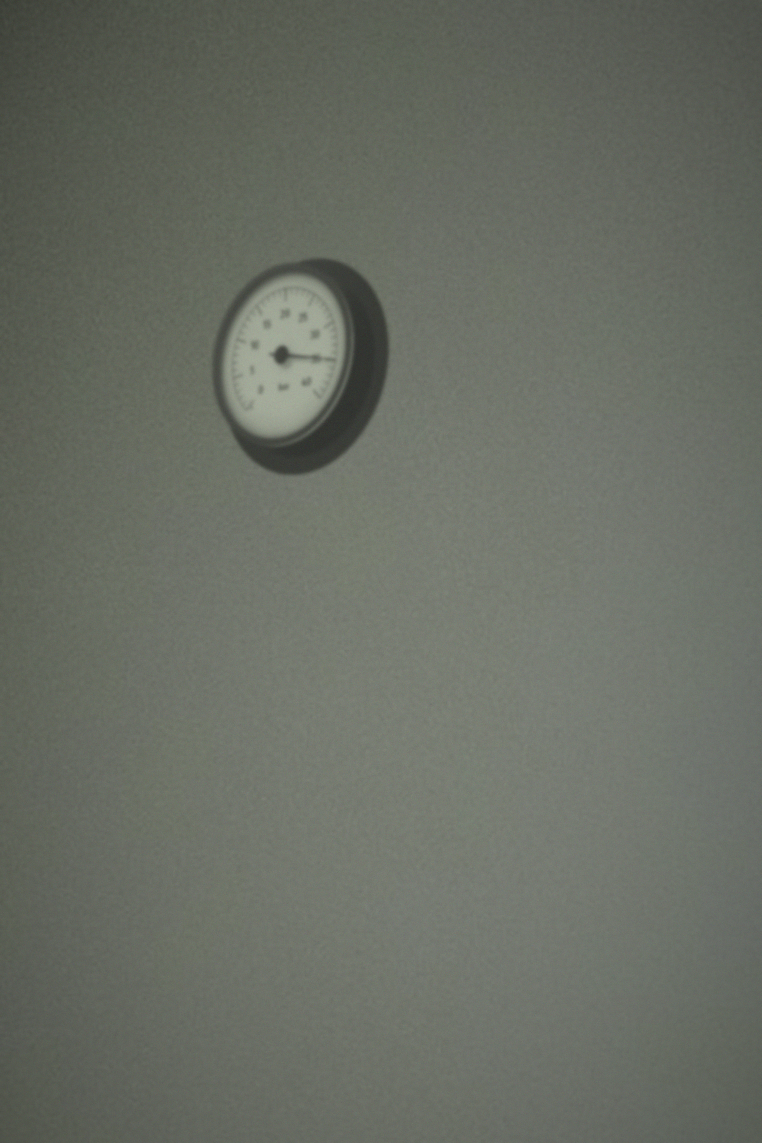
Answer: 35 bar
